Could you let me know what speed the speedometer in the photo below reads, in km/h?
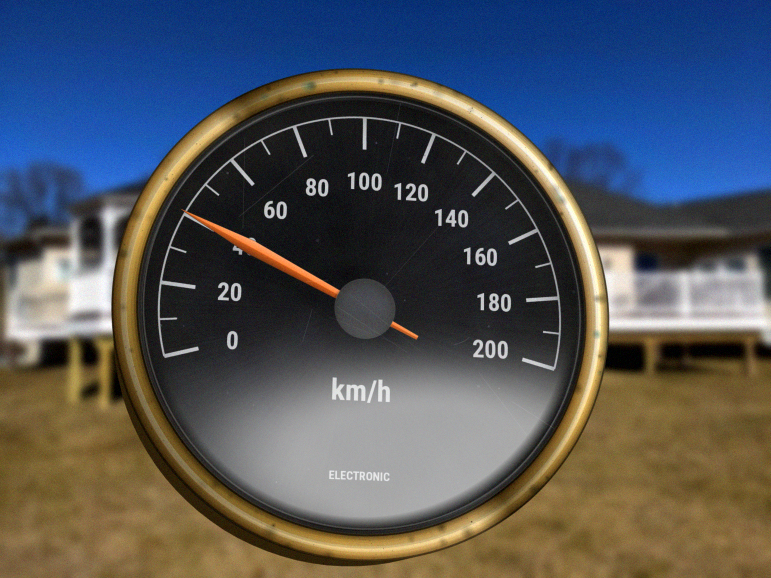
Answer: 40 km/h
